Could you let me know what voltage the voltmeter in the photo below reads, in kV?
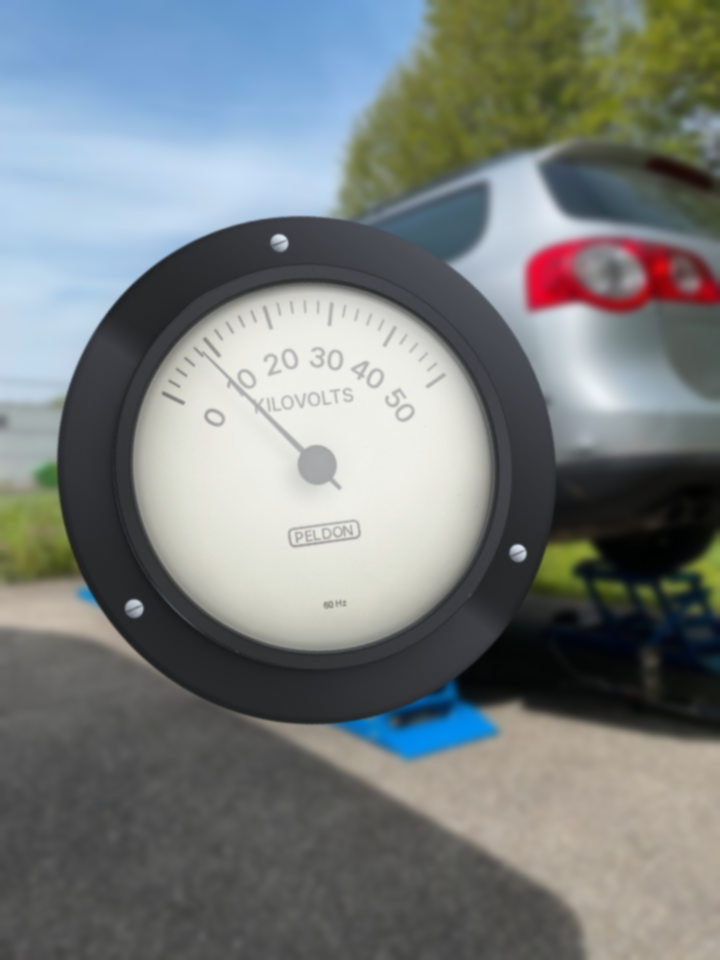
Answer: 8 kV
